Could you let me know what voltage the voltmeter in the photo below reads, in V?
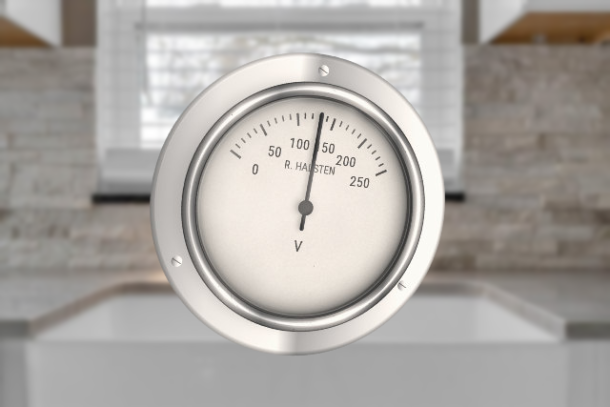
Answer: 130 V
